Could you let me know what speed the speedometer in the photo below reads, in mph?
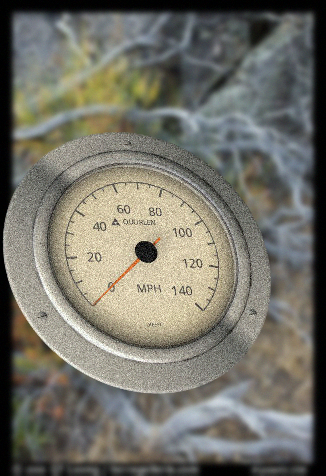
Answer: 0 mph
